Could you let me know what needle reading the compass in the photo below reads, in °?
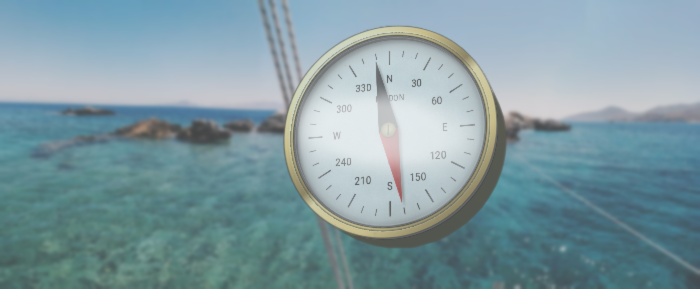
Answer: 170 °
